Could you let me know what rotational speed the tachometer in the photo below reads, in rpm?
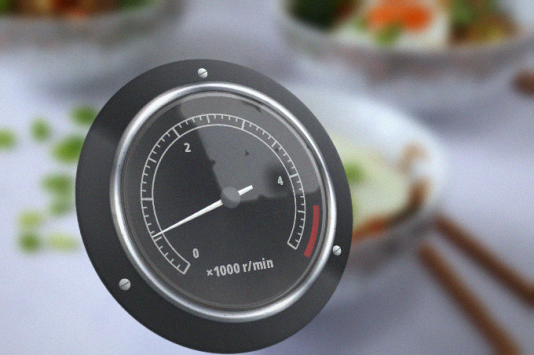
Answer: 550 rpm
